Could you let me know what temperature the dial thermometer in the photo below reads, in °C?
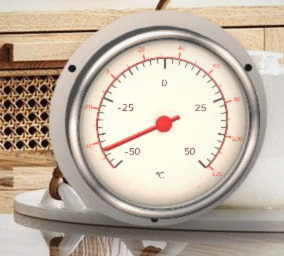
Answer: -42.5 °C
